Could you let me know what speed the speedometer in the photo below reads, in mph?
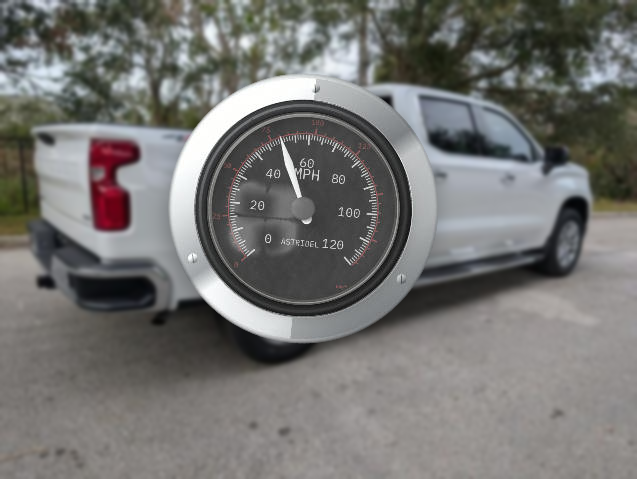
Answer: 50 mph
